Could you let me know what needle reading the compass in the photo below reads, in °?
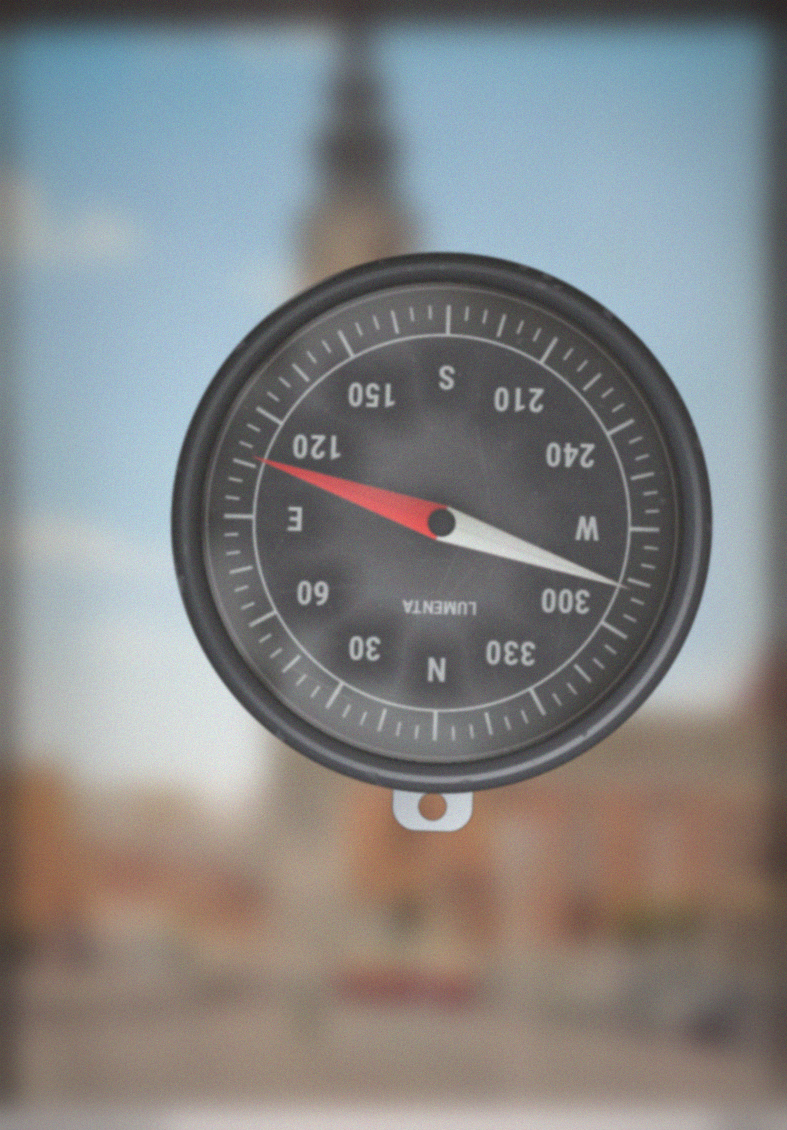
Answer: 107.5 °
